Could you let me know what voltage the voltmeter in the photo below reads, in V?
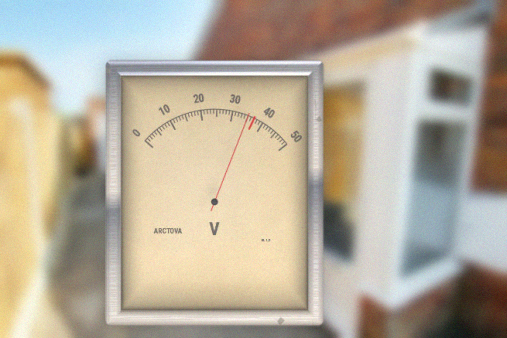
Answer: 35 V
